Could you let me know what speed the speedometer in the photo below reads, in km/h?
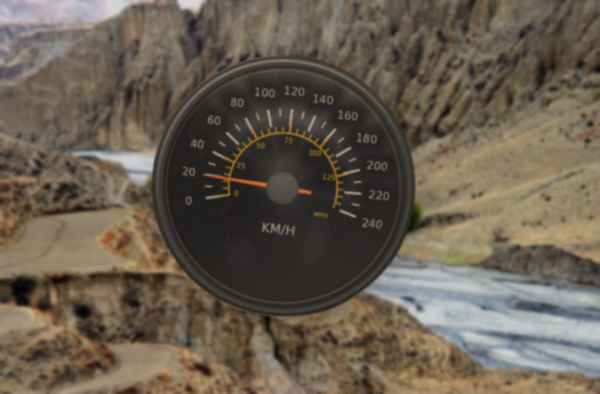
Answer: 20 km/h
